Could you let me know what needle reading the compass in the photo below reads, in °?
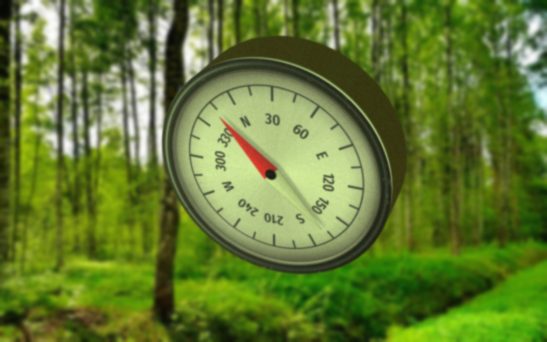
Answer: 345 °
